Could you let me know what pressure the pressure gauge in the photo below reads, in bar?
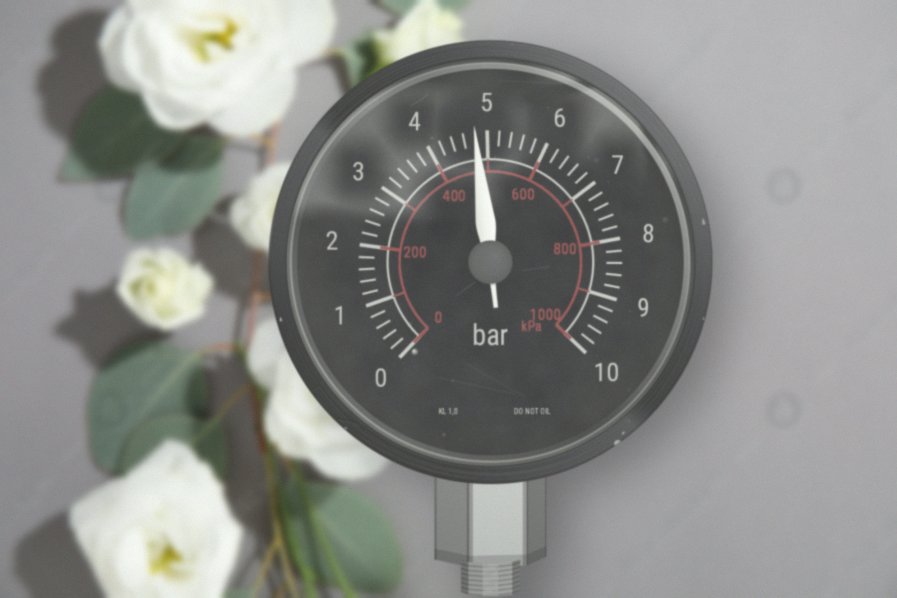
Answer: 4.8 bar
